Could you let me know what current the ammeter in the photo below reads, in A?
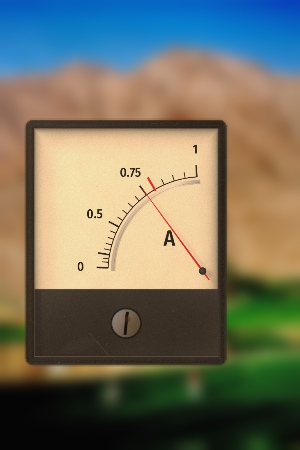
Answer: 0.75 A
